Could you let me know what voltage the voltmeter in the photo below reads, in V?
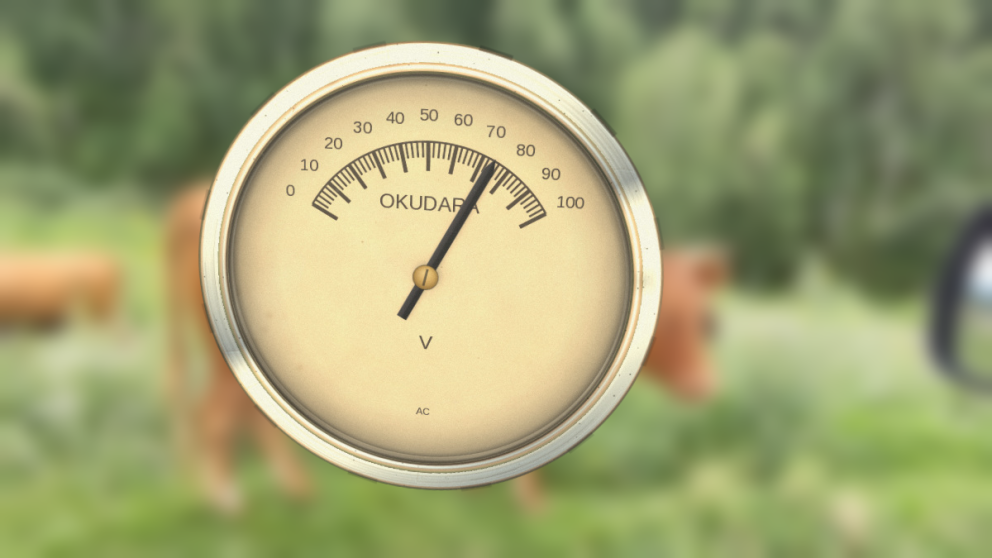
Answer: 74 V
